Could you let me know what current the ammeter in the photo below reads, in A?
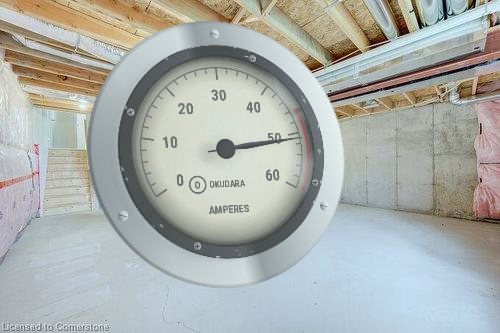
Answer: 51 A
